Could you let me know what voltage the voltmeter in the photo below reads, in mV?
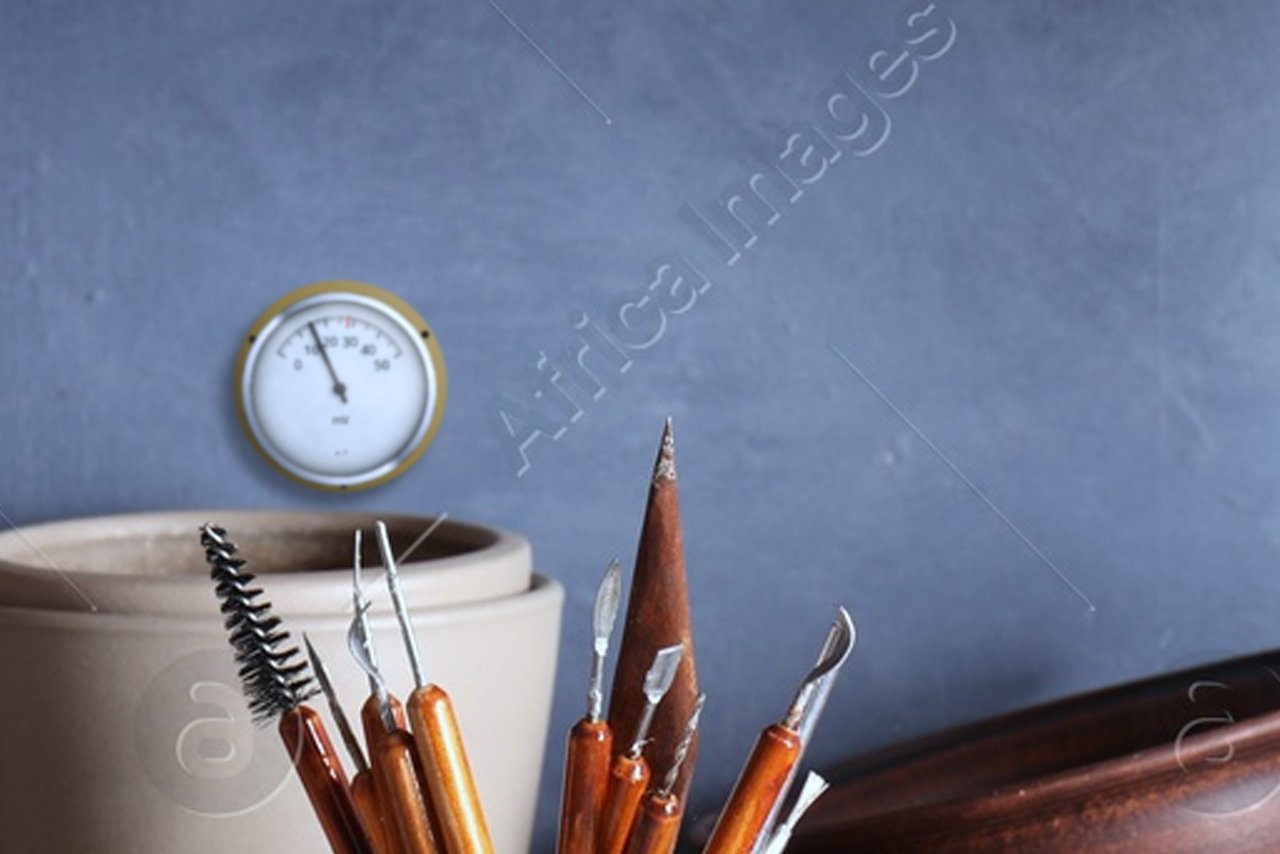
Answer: 15 mV
